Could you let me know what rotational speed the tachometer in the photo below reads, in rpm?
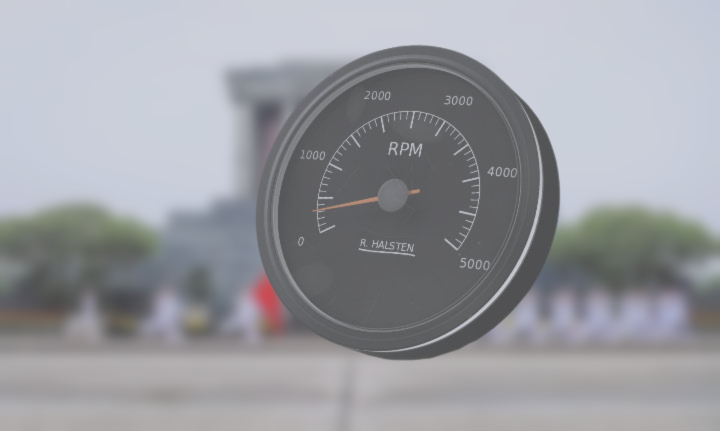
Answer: 300 rpm
